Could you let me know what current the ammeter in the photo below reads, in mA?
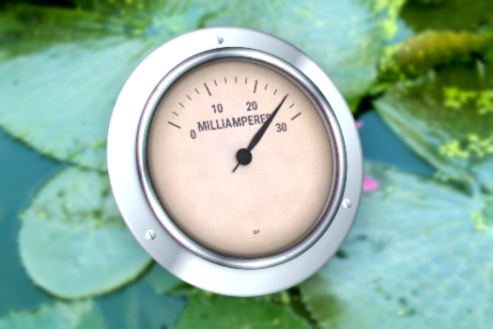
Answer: 26 mA
